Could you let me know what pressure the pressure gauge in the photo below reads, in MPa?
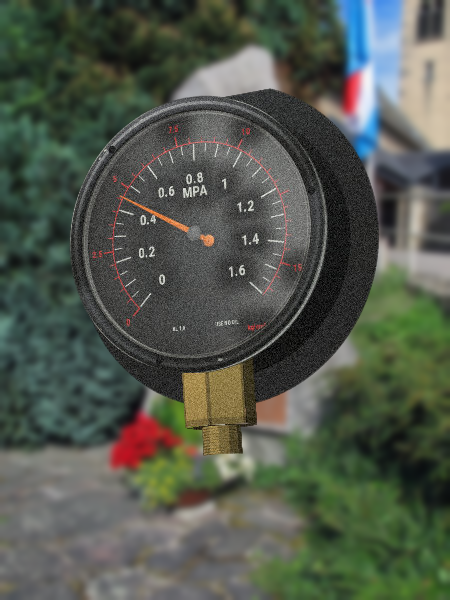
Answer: 0.45 MPa
